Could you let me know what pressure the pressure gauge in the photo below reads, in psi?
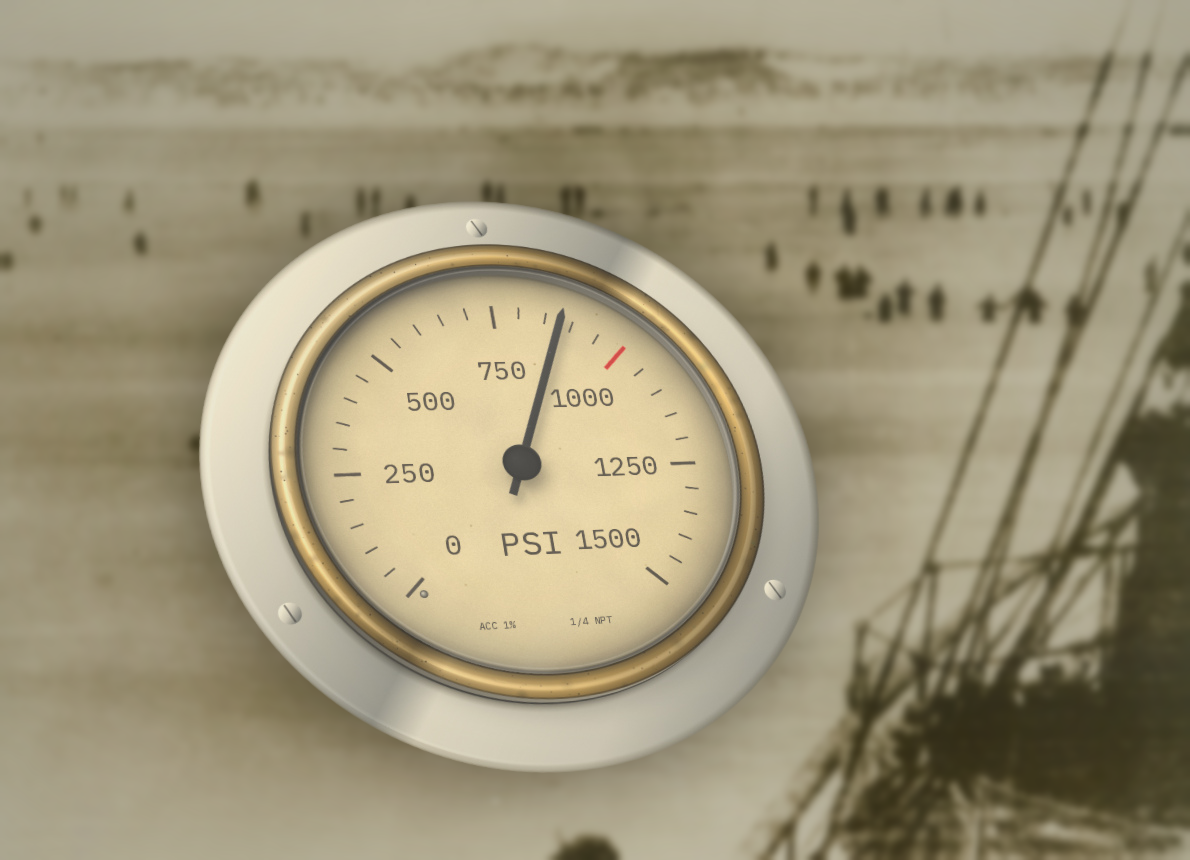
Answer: 875 psi
